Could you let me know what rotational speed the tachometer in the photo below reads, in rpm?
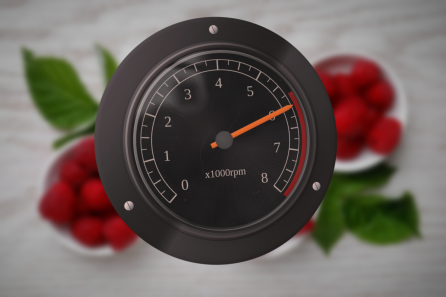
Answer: 6000 rpm
